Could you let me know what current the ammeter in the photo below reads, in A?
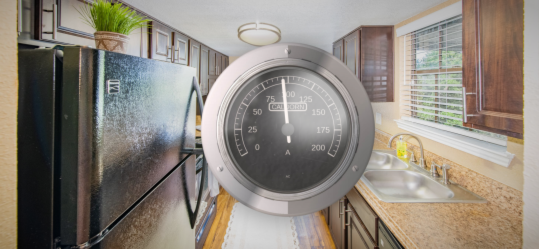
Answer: 95 A
